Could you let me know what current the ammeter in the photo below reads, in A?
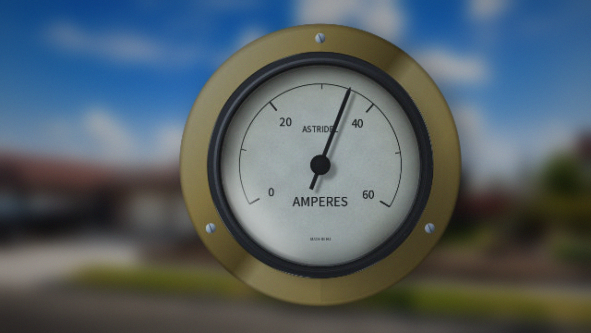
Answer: 35 A
